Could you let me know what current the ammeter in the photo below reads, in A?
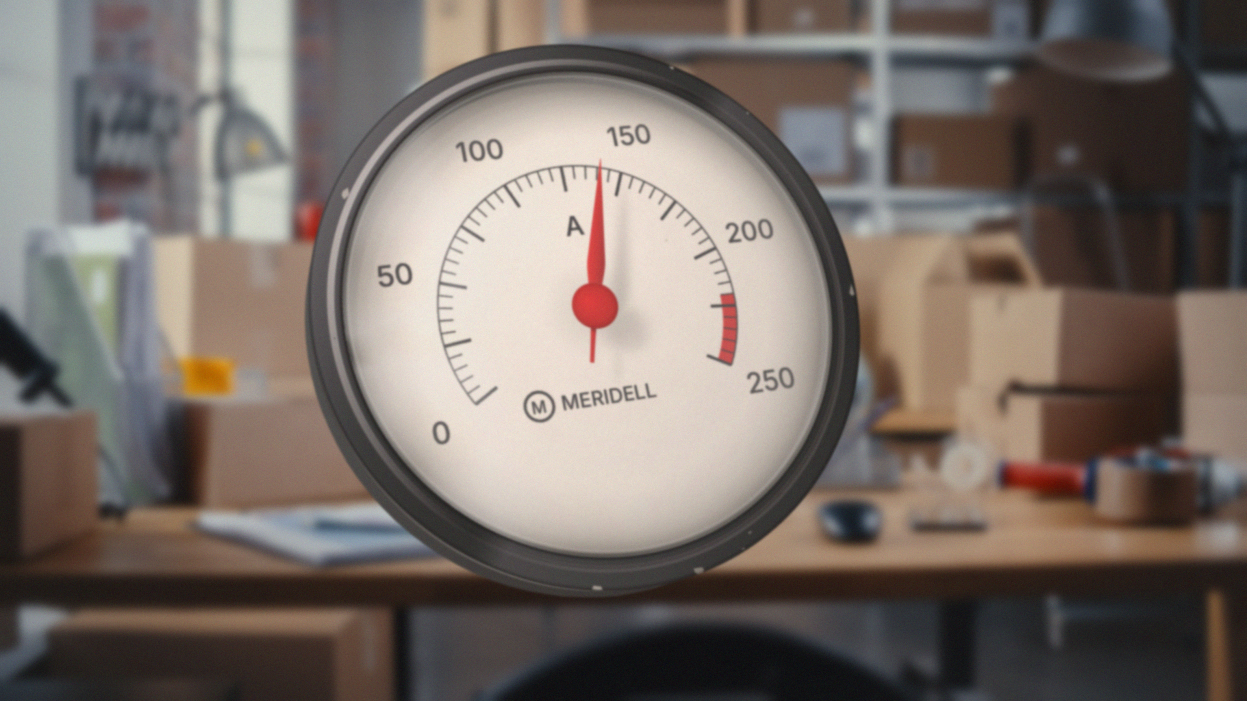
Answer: 140 A
